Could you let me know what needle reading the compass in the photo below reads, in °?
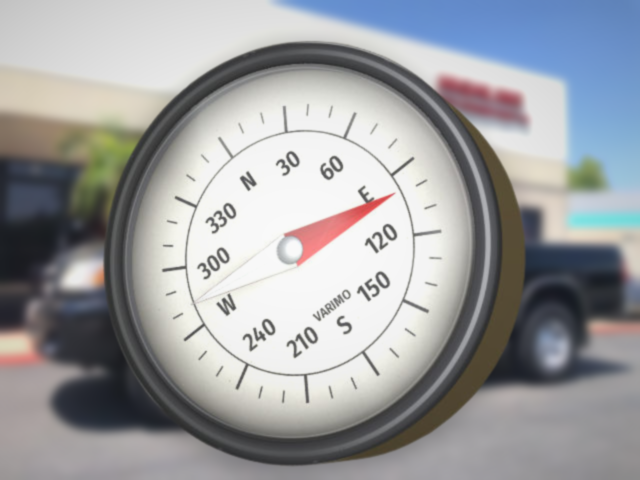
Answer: 100 °
